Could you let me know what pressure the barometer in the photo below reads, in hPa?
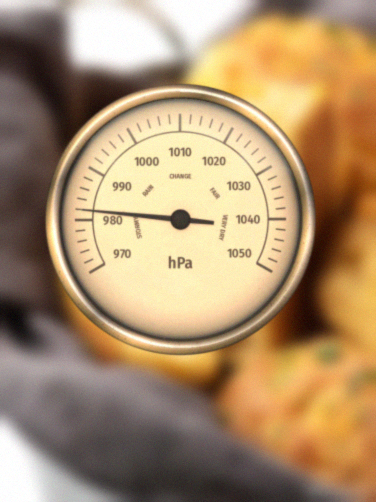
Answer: 982 hPa
